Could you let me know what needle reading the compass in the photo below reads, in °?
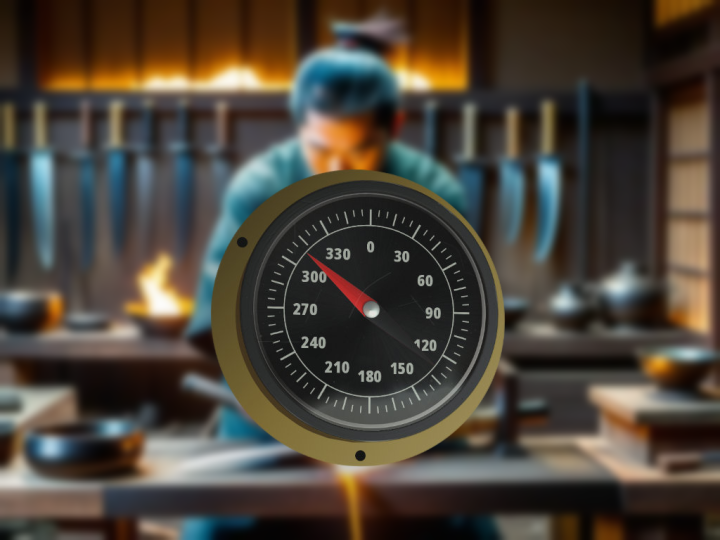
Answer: 310 °
